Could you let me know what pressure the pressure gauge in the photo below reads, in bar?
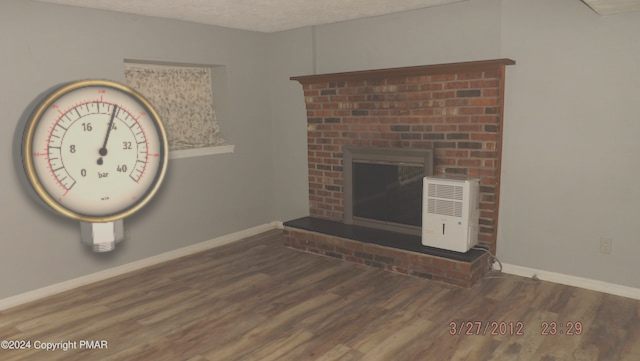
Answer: 23 bar
